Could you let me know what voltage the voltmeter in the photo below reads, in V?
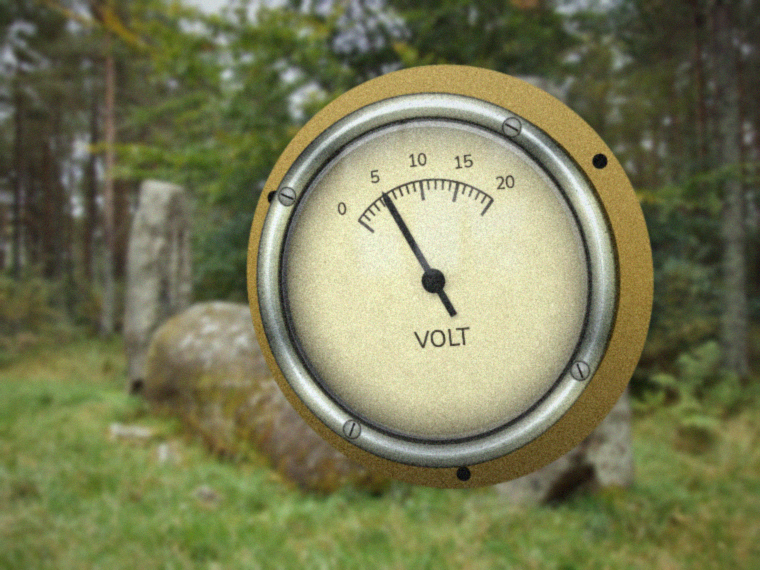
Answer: 5 V
